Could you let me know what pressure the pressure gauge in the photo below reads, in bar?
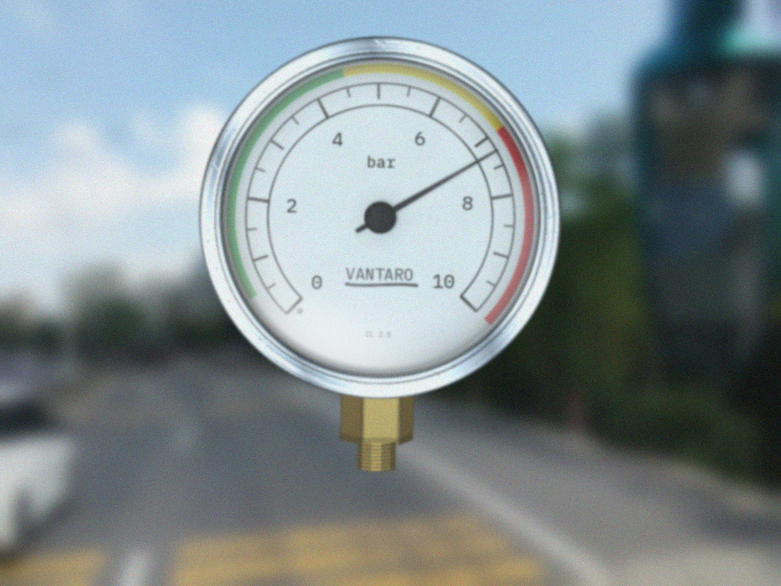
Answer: 7.25 bar
